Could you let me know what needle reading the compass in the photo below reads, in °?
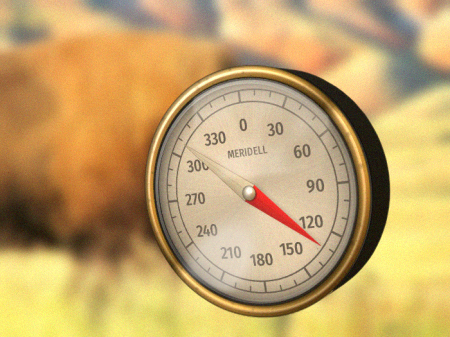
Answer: 130 °
